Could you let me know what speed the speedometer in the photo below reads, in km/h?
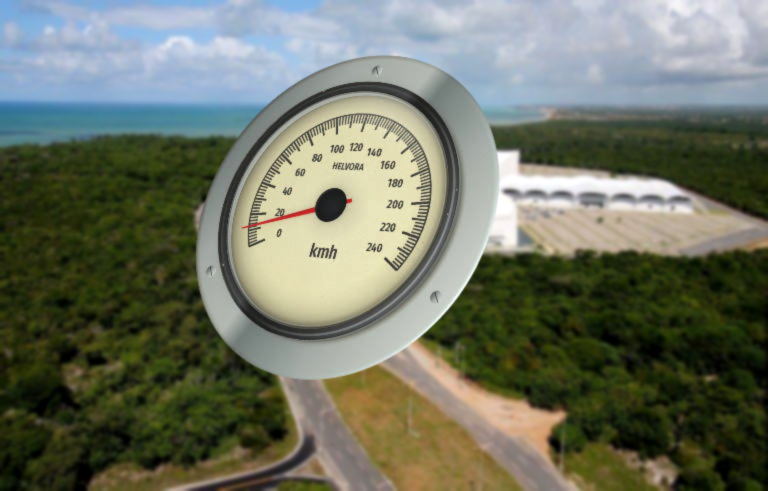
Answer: 10 km/h
